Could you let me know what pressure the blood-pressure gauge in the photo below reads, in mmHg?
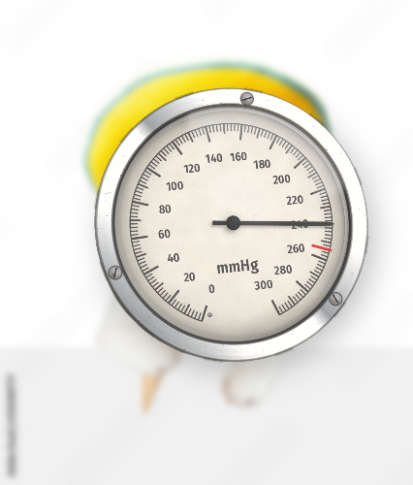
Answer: 240 mmHg
